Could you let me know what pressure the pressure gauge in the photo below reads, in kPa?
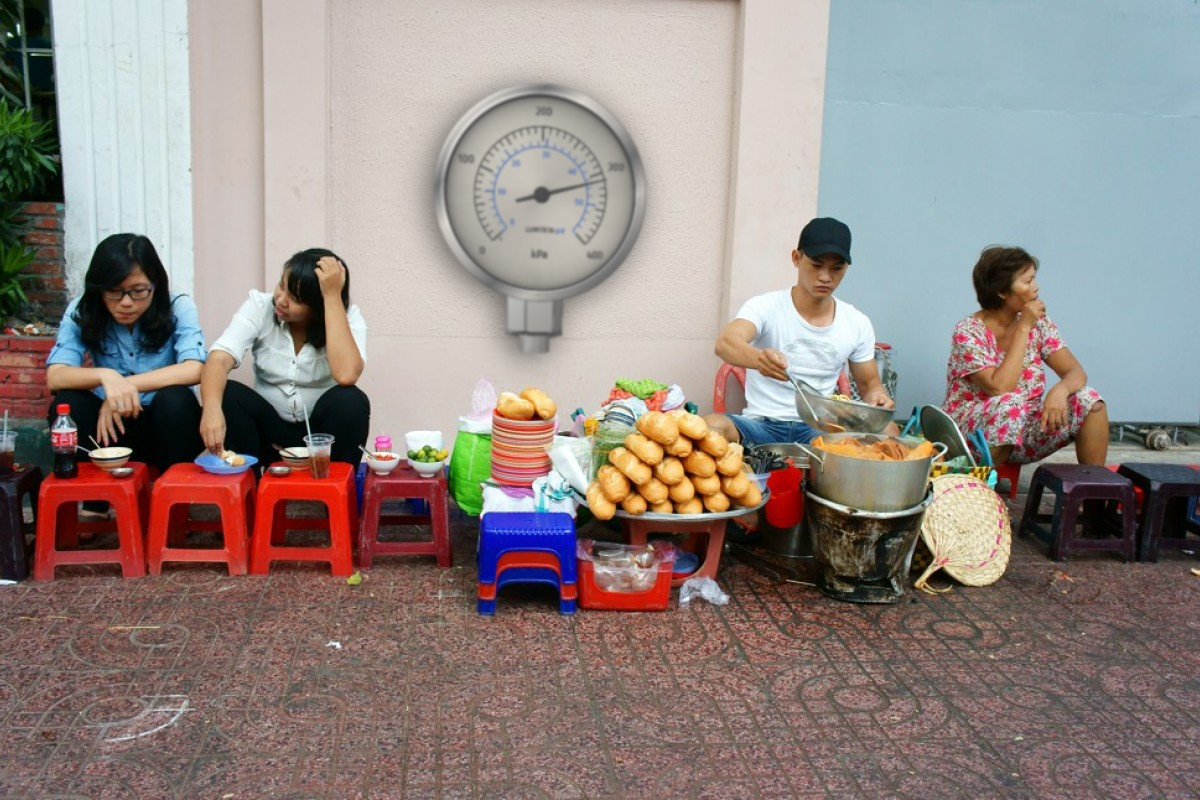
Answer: 310 kPa
